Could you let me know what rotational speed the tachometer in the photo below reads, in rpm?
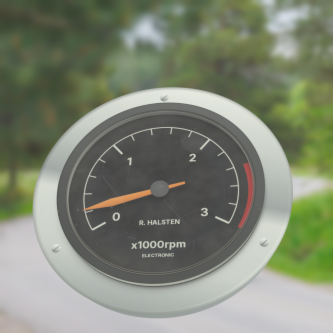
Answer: 200 rpm
